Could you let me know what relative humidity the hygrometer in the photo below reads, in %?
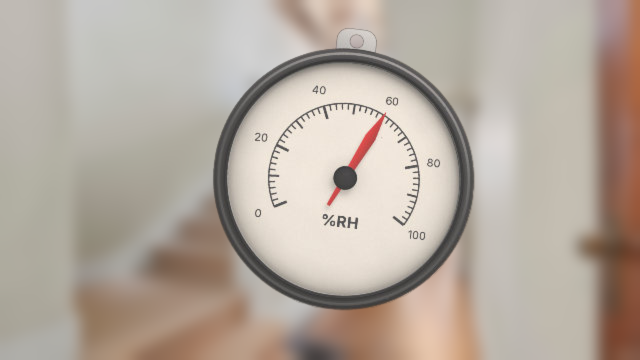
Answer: 60 %
